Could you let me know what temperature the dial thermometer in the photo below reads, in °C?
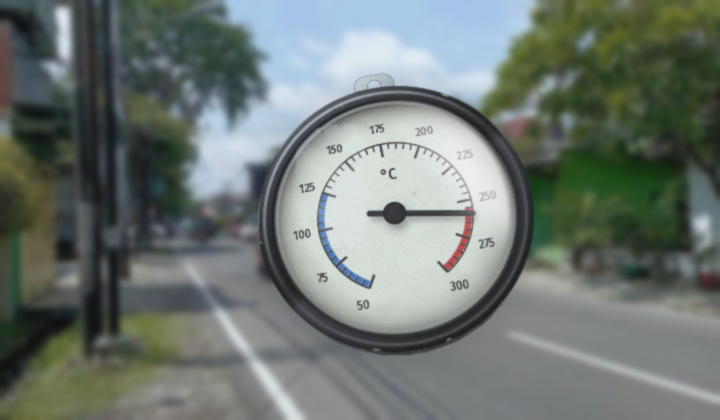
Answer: 260 °C
